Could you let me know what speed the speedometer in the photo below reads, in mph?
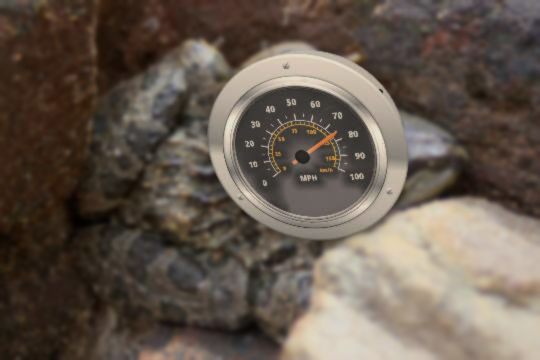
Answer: 75 mph
